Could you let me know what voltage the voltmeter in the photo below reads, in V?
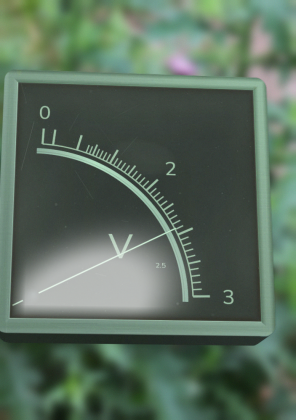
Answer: 2.45 V
